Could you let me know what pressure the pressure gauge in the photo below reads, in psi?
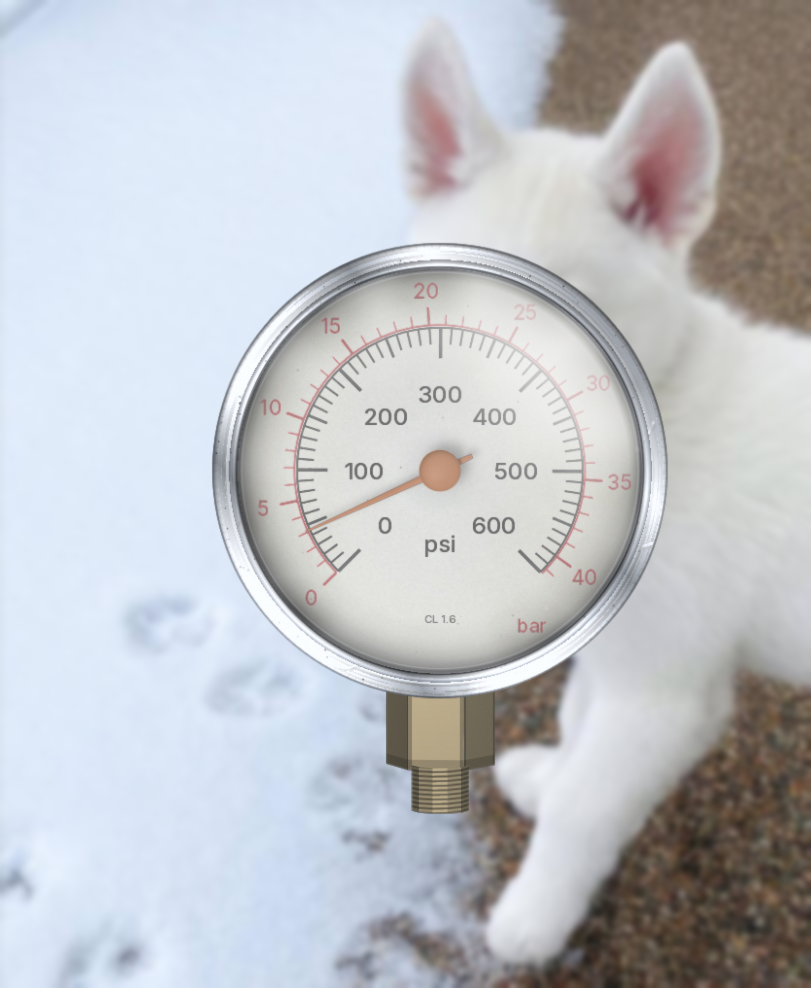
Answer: 45 psi
